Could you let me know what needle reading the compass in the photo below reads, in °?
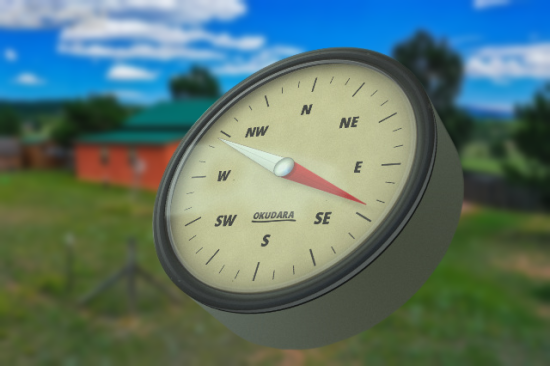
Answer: 115 °
